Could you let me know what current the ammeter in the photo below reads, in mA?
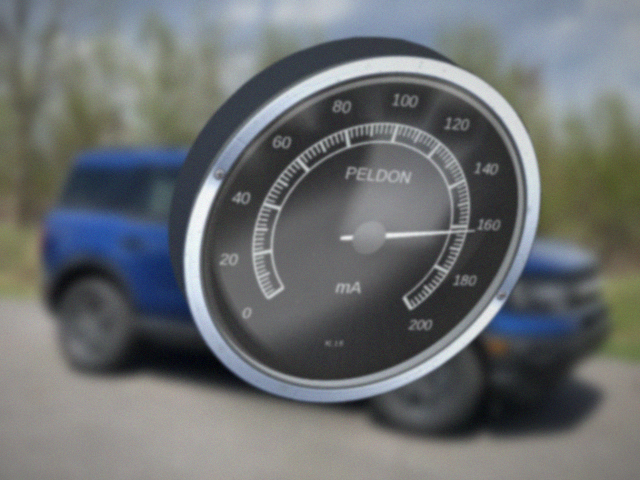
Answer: 160 mA
